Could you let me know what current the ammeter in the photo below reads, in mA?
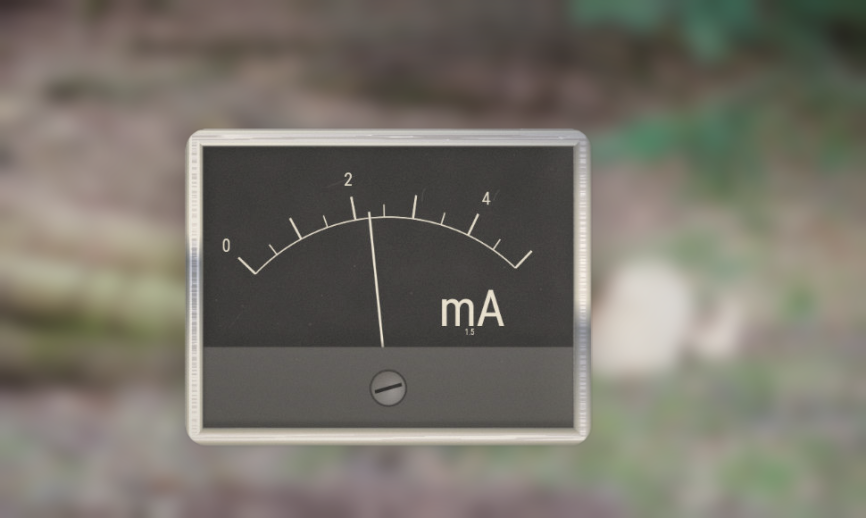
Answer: 2.25 mA
